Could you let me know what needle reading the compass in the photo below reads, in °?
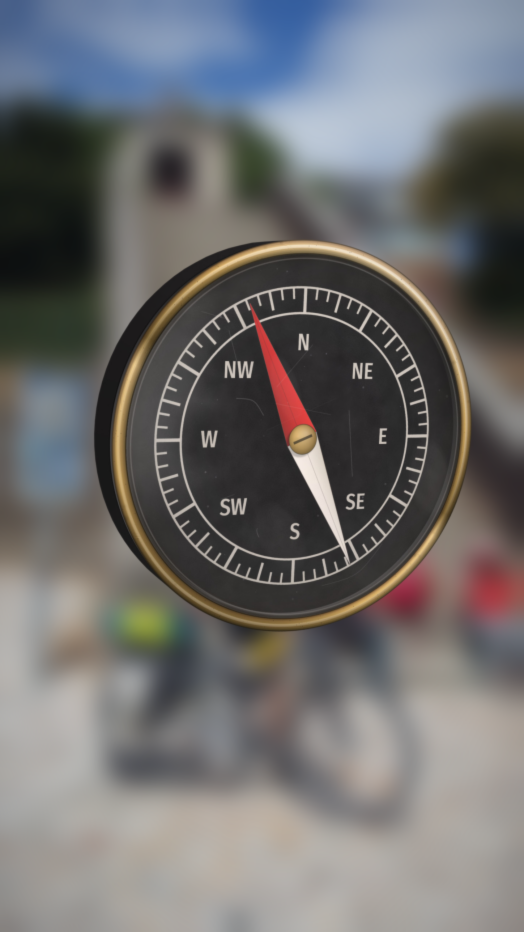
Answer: 335 °
